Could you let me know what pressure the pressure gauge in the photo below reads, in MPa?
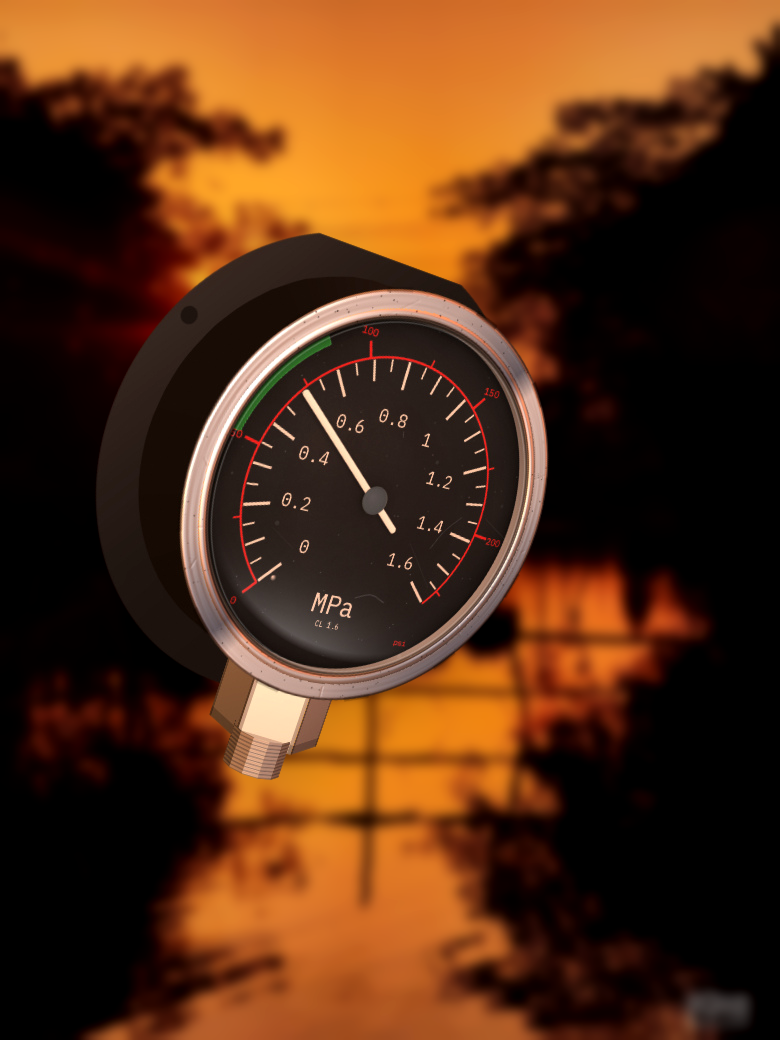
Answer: 0.5 MPa
